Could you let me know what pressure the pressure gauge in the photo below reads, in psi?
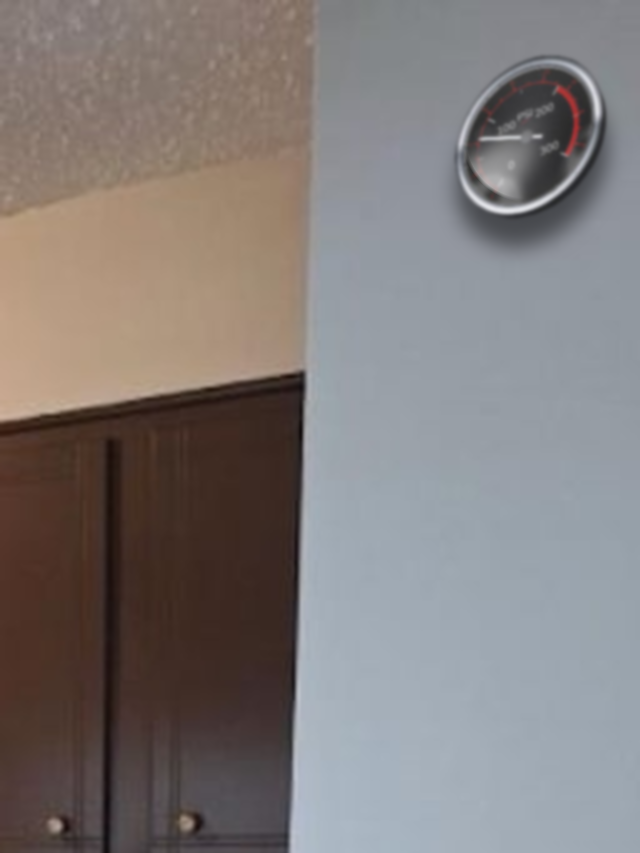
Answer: 75 psi
